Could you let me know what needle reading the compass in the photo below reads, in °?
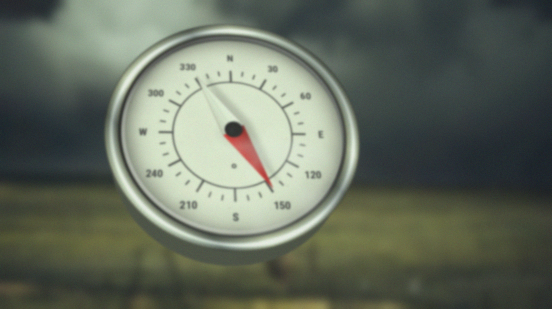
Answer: 150 °
